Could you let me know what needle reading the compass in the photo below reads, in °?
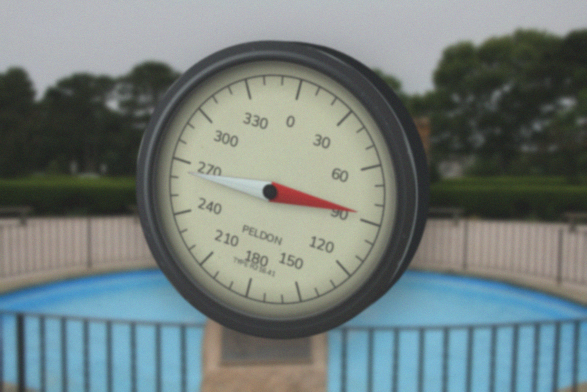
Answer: 85 °
